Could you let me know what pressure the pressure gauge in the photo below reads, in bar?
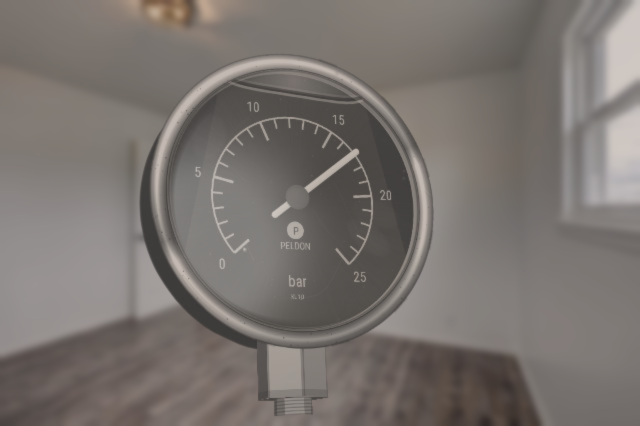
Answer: 17 bar
